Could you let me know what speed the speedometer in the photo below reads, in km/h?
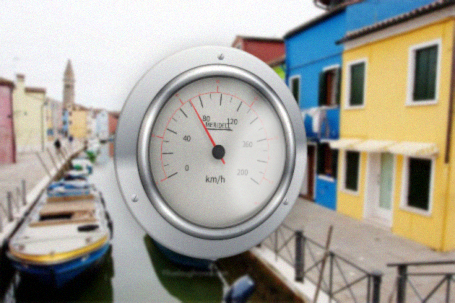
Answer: 70 km/h
